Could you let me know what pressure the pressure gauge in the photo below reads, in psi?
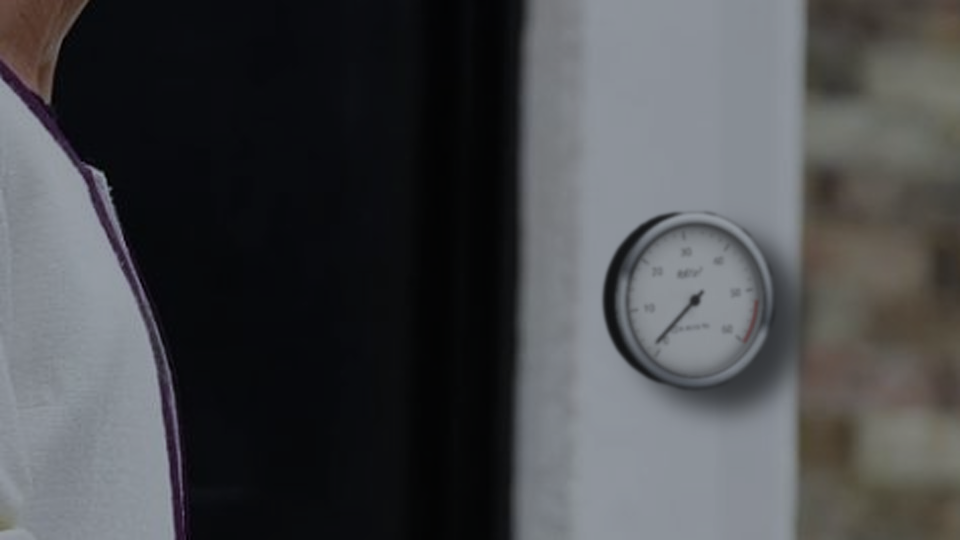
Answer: 2 psi
